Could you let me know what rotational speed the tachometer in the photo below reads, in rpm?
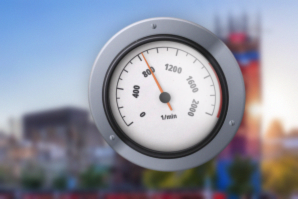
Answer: 850 rpm
